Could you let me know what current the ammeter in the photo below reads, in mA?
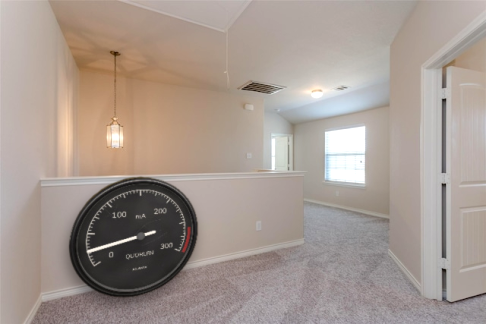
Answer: 25 mA
